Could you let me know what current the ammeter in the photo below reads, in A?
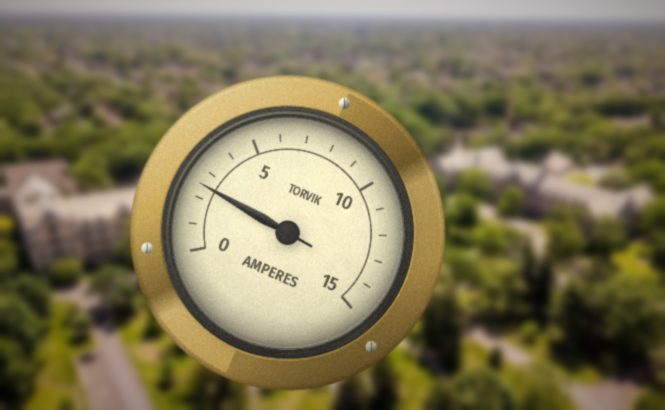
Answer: 2.5 A
